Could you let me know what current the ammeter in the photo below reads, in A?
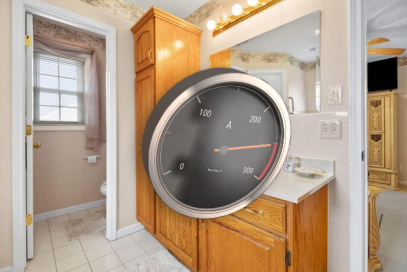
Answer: 250 A
